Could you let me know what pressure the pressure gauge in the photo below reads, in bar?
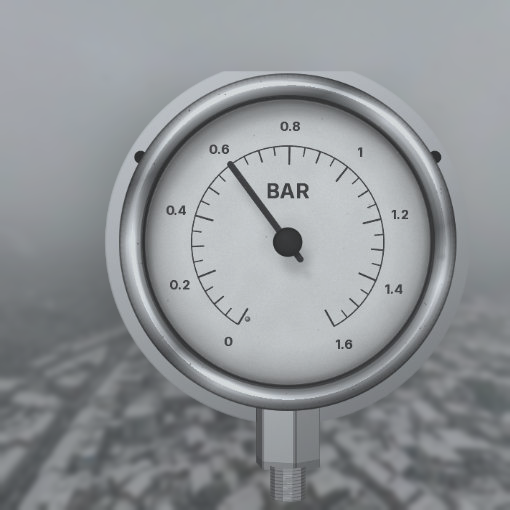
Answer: 0.6 bar
